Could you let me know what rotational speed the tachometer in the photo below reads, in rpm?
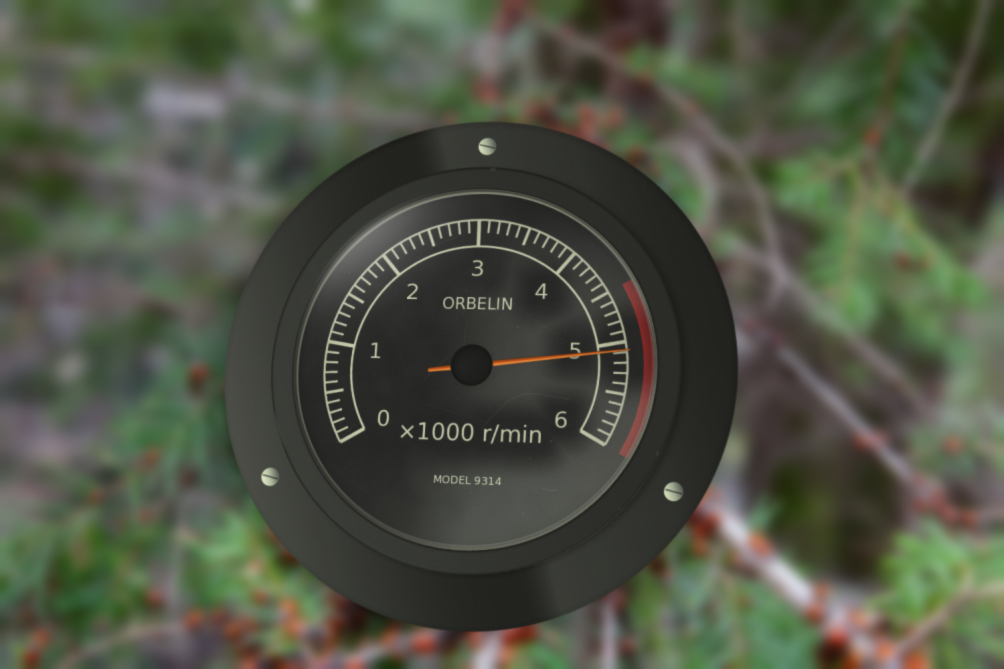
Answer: 5100 rpm
